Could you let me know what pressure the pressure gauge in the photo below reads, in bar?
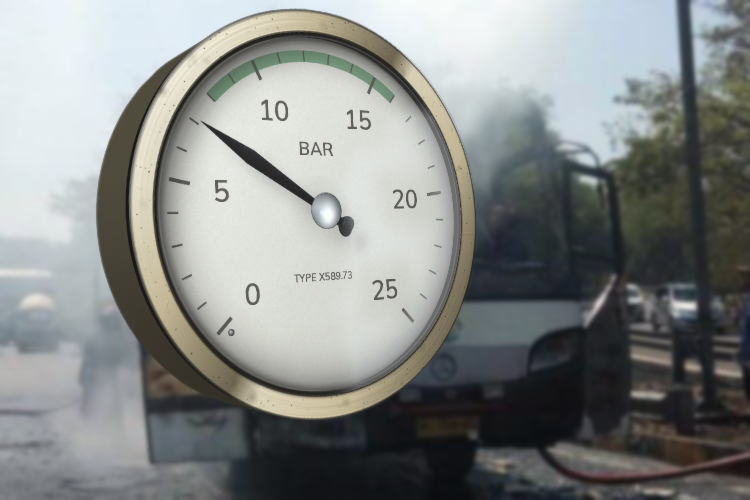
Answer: 7 bar
